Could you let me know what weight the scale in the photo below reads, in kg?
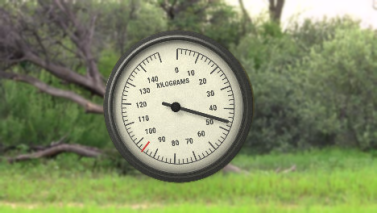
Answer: 46 kg
